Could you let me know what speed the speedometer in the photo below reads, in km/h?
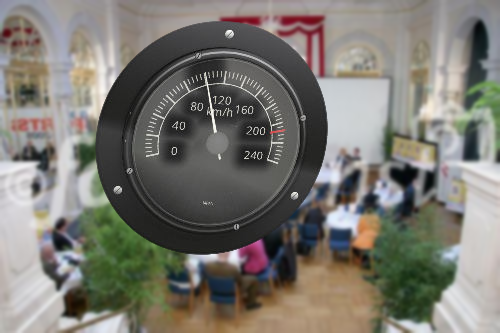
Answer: 100 km/h
